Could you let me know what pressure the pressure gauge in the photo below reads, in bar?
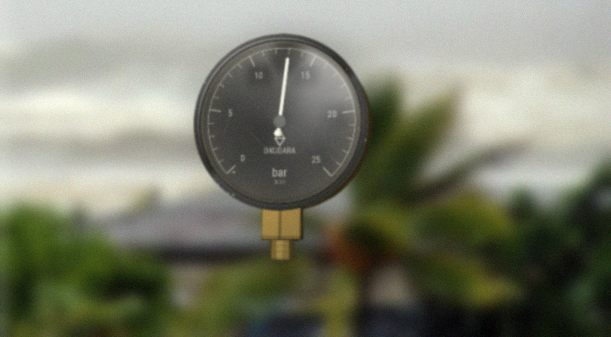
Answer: 13 bar
